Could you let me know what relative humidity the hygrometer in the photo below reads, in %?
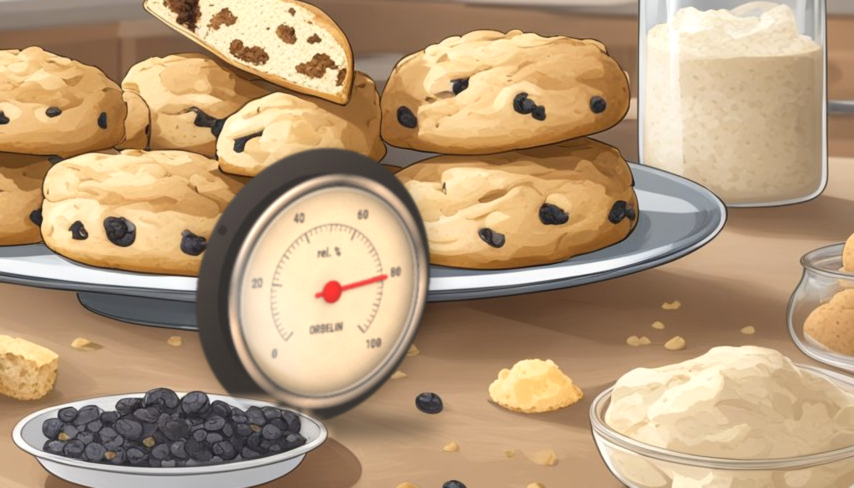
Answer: 80 %
